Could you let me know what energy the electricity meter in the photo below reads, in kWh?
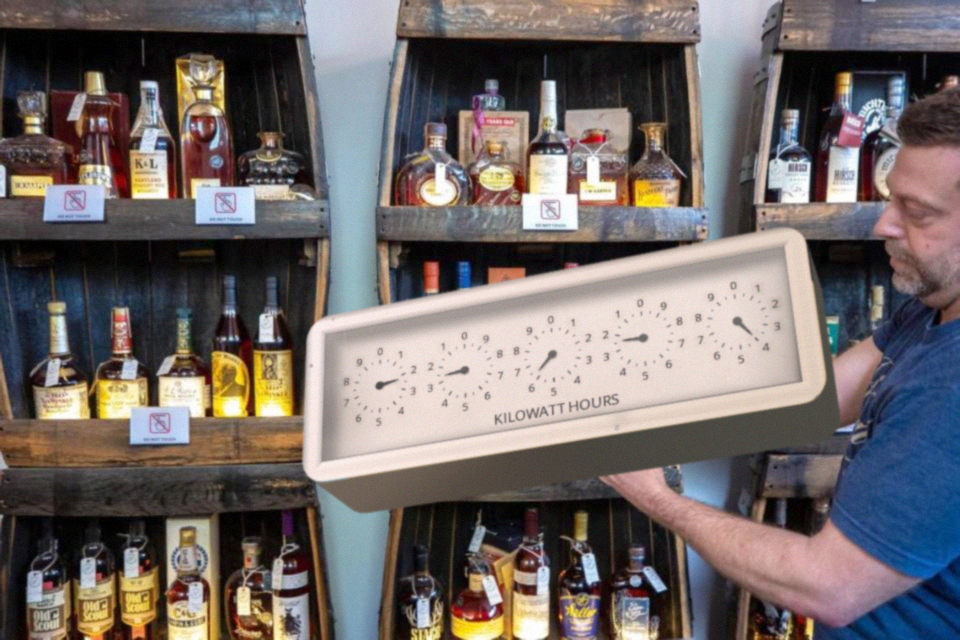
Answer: 22624 kWh
